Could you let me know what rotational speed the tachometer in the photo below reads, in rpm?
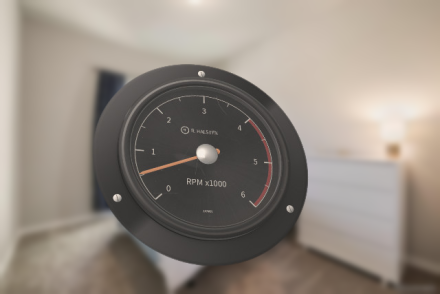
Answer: 500 rpm
